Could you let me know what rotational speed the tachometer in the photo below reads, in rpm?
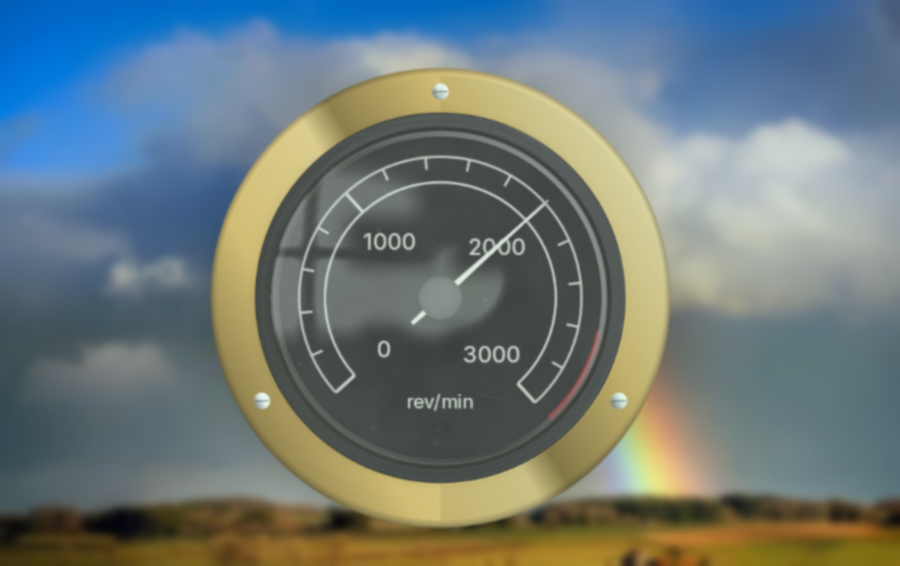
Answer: 2000 rpm
